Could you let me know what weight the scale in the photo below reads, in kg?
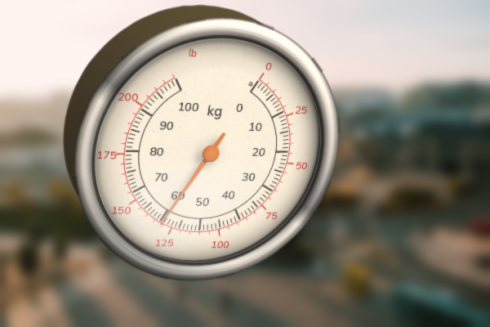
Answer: 60 kg
